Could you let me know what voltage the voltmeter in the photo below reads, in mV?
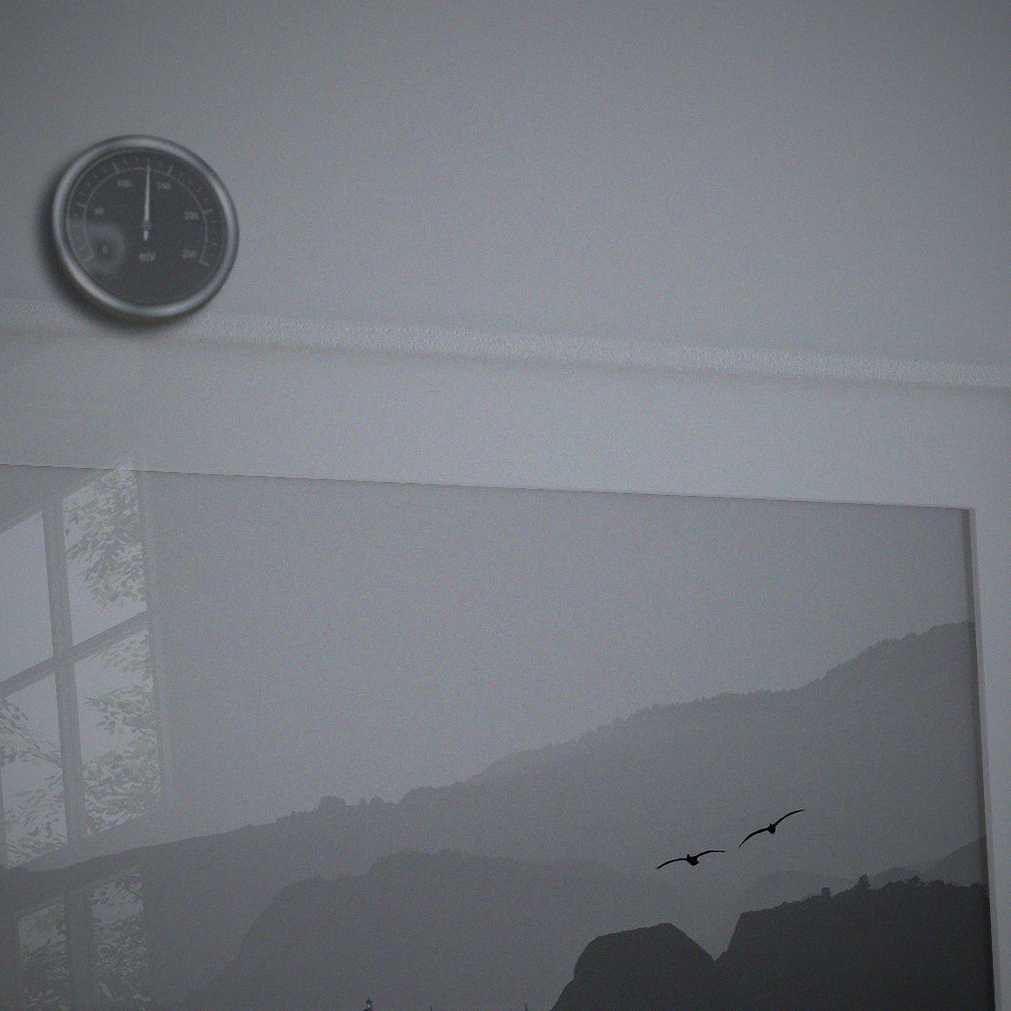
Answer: 130 mV
